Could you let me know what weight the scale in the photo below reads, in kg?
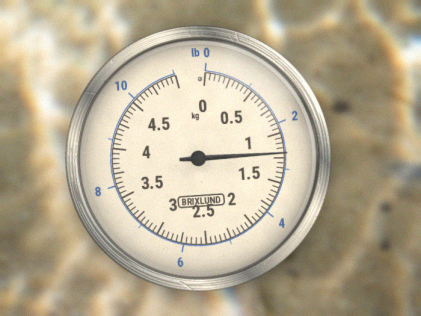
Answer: 1.2 kg
